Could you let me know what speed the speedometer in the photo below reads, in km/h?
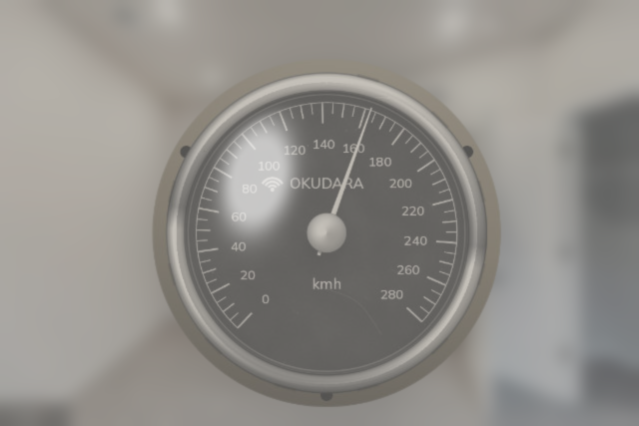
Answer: 162.5 km/h
